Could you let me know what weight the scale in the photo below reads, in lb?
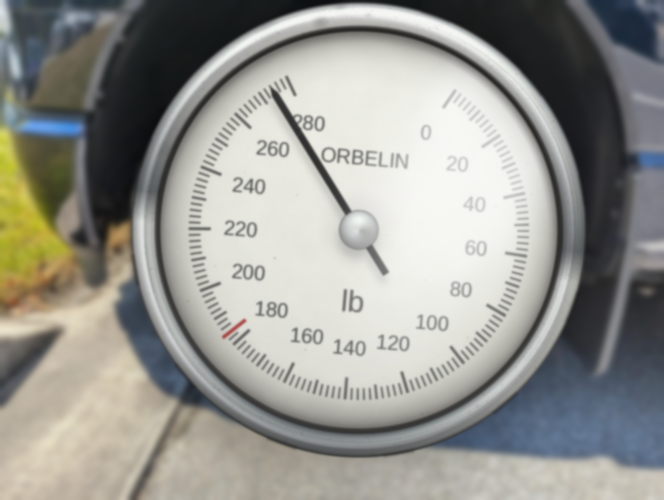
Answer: 274 lb
